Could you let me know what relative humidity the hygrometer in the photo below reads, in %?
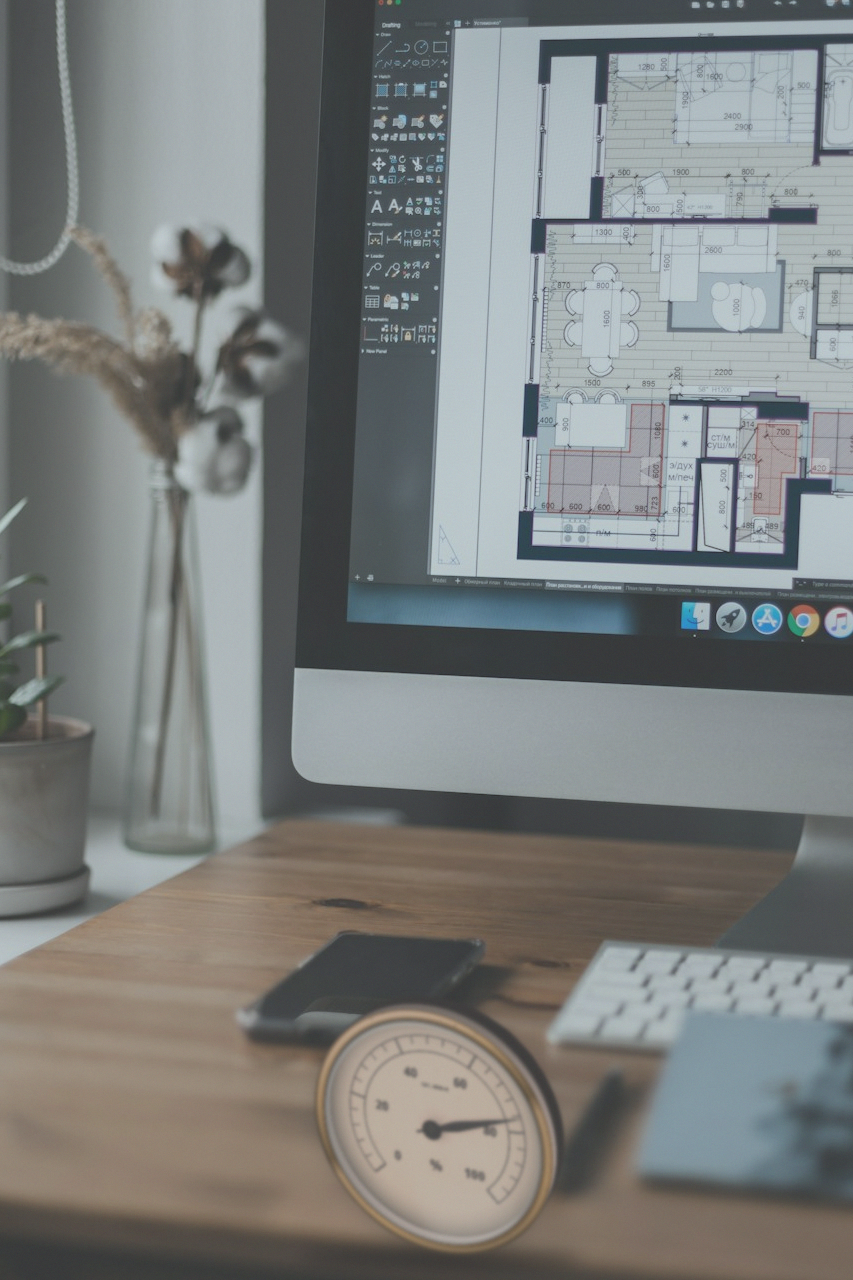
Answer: 76 %
